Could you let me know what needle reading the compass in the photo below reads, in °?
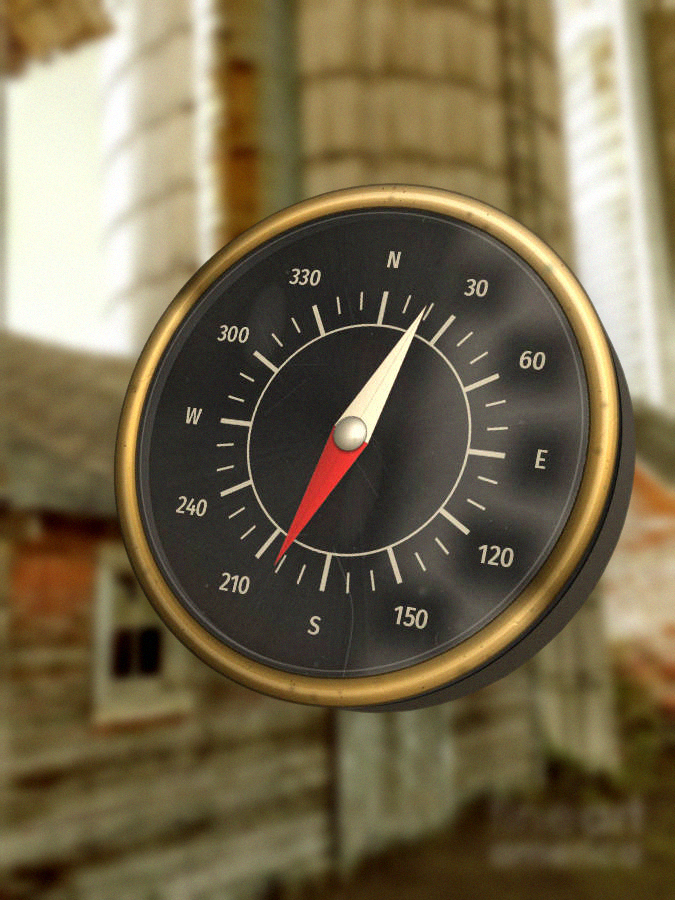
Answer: 200 °
